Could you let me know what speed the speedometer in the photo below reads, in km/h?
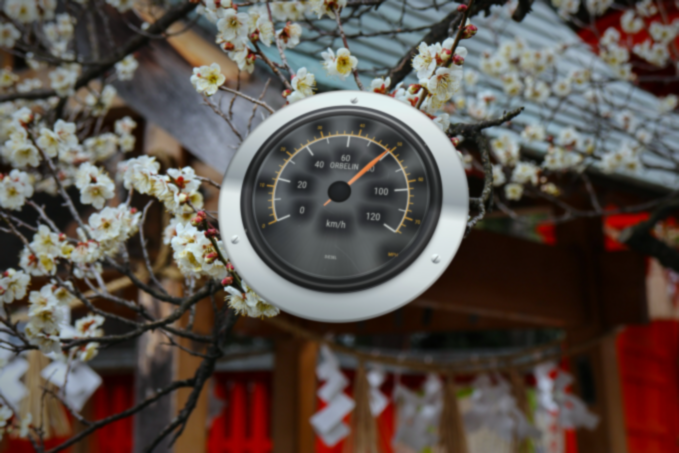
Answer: 80 km/h
